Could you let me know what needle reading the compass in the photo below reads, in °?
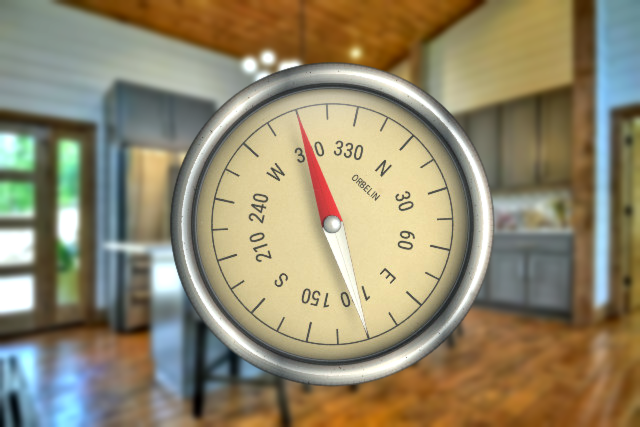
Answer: 300 °
